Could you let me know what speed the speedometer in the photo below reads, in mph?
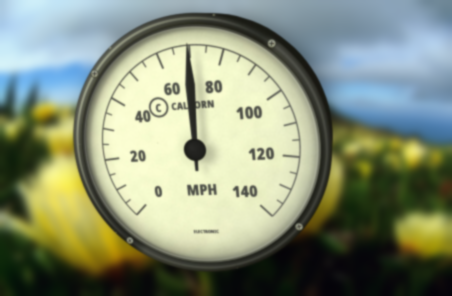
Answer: 70 mph
